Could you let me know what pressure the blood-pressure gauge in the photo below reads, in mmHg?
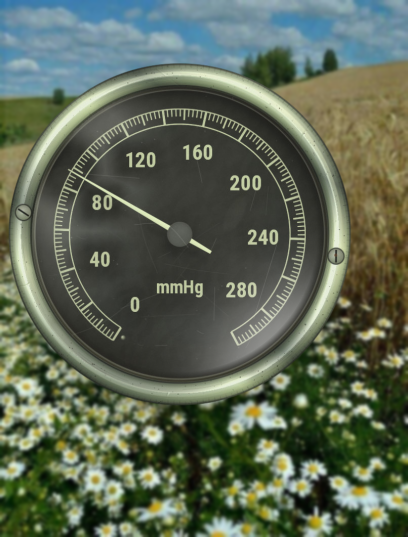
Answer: 88 mmHg
